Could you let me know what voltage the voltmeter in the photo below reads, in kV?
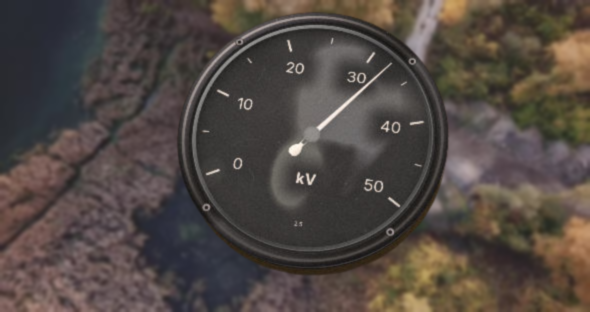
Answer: 32.5 kV
